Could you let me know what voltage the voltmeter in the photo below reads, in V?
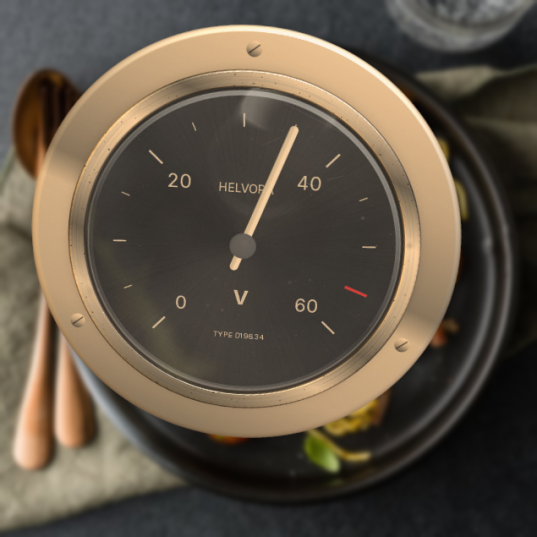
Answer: 35 V
